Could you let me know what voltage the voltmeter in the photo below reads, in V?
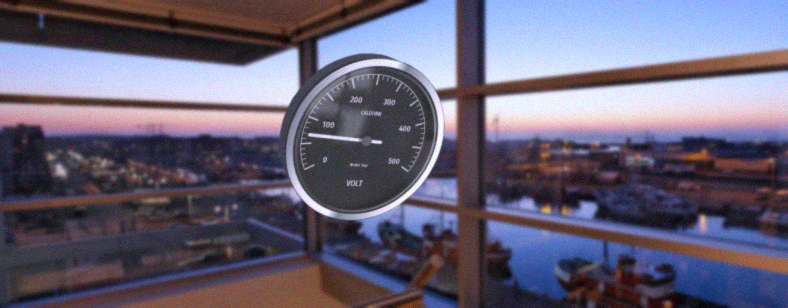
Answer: 70 V
